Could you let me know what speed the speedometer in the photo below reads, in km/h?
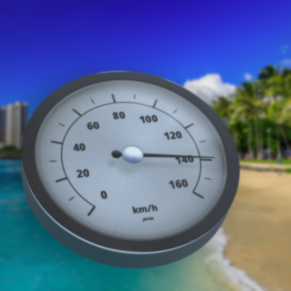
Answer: 140 km/h
